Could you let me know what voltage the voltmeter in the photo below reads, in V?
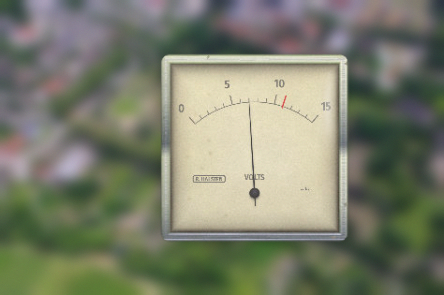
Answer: 7 V
